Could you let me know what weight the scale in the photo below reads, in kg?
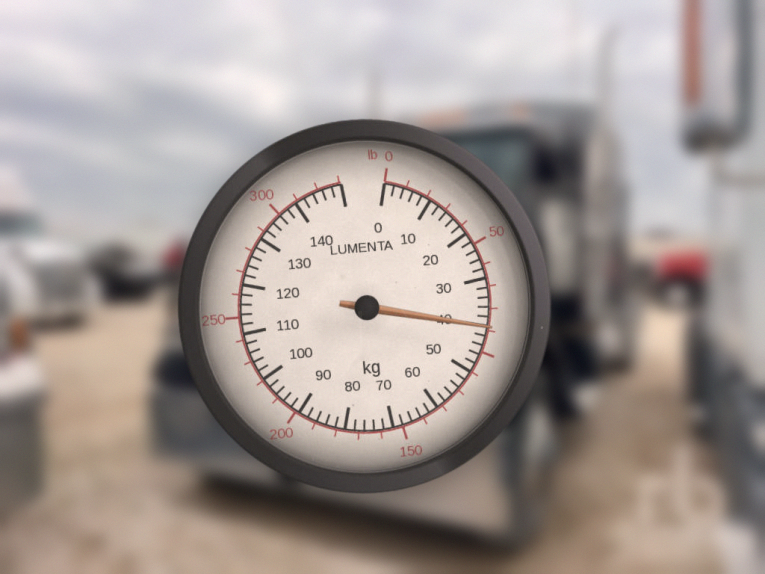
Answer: 40 kg
